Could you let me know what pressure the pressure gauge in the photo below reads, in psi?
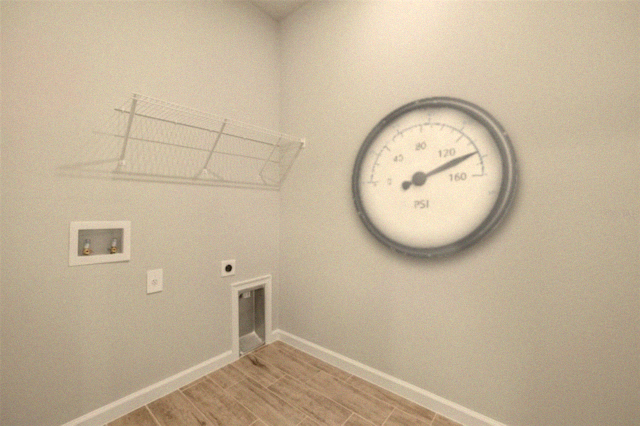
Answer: 140 psi
